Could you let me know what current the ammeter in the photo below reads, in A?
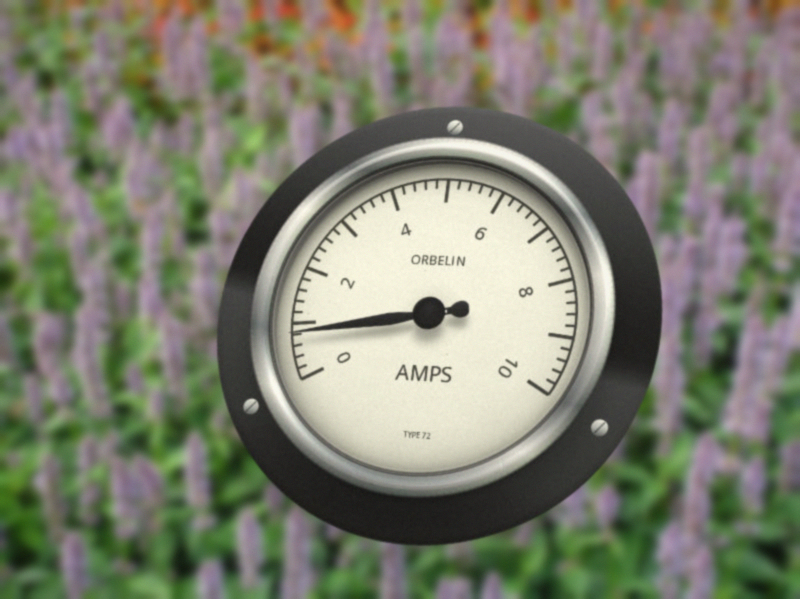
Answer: 0.8 A
